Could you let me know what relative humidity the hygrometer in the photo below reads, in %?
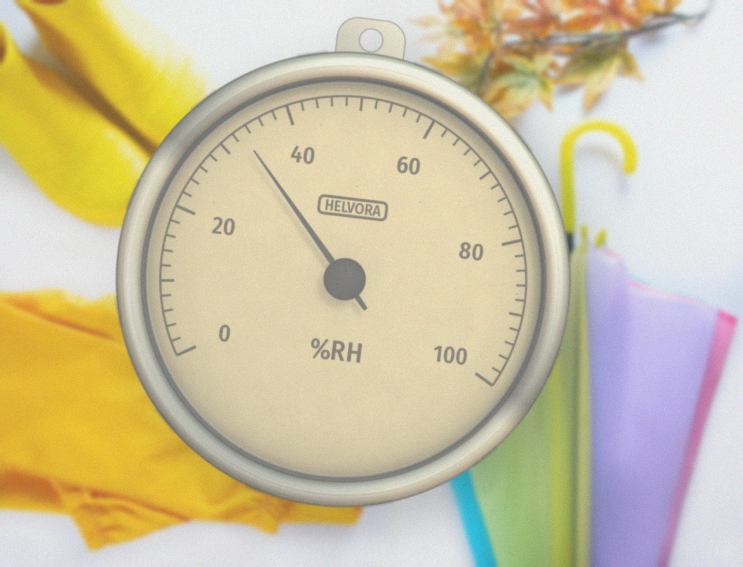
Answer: 33 %
